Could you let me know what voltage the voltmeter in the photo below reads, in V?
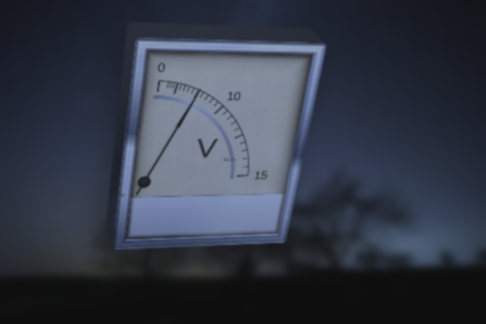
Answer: 7.5 V
